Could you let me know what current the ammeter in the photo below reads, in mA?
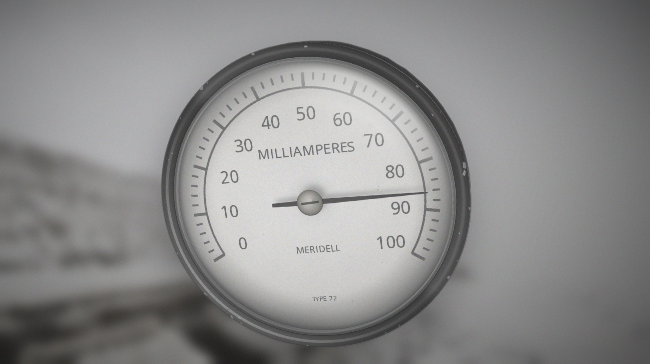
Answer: 86 mA
